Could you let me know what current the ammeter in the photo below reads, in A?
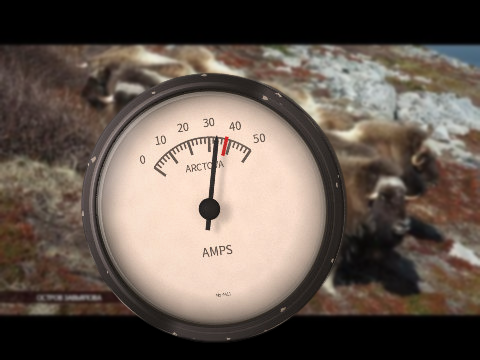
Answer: 34 A
